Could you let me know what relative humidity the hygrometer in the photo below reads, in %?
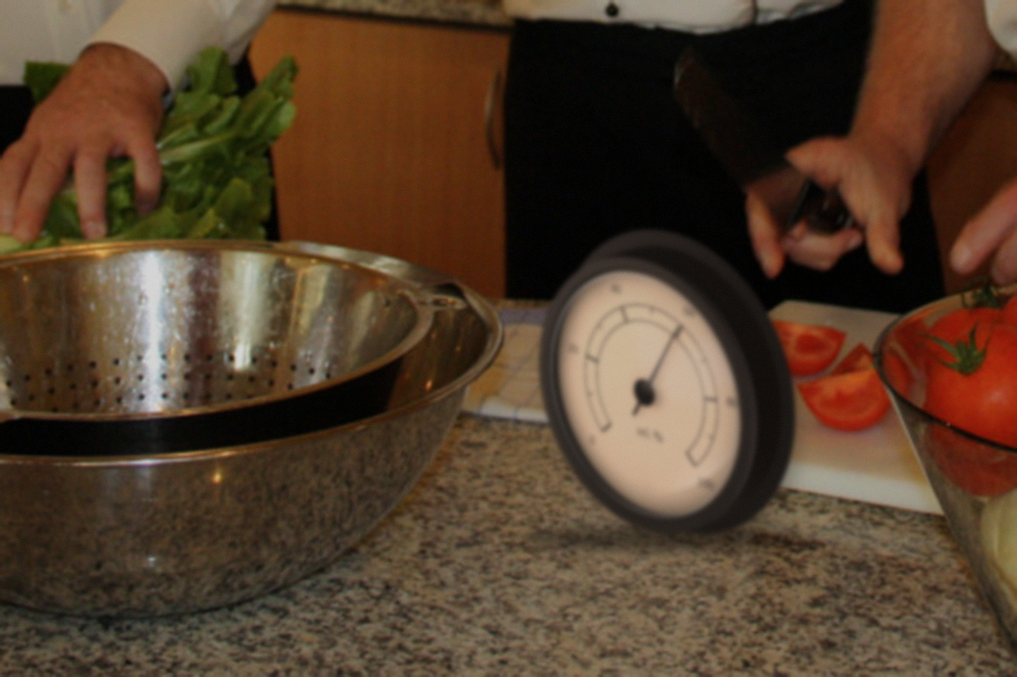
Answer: 60 %
